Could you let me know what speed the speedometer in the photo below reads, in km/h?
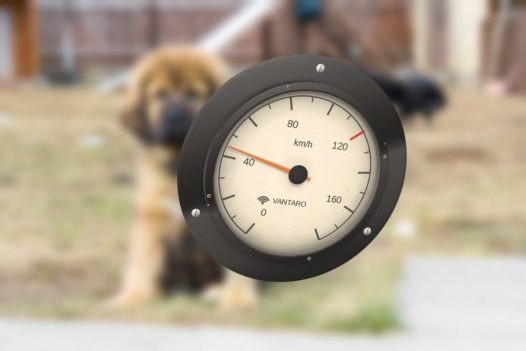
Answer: 45 km/h
